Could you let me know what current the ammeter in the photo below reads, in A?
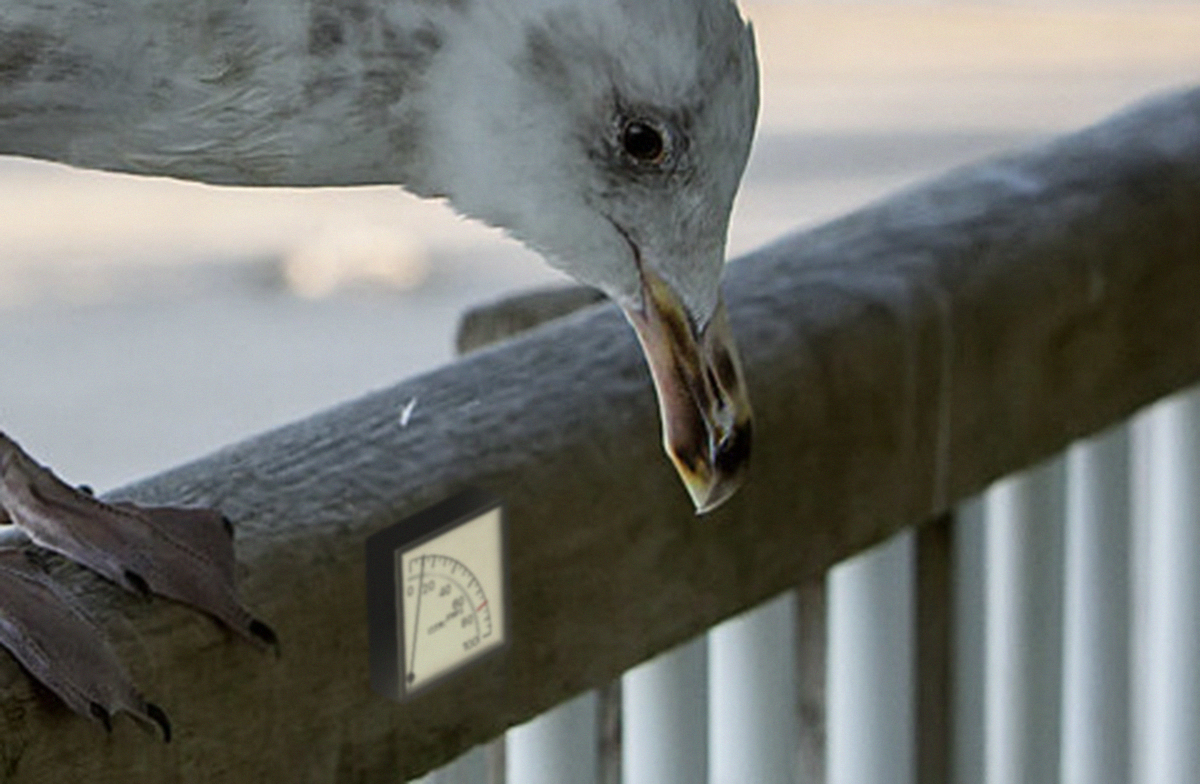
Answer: 10 A
